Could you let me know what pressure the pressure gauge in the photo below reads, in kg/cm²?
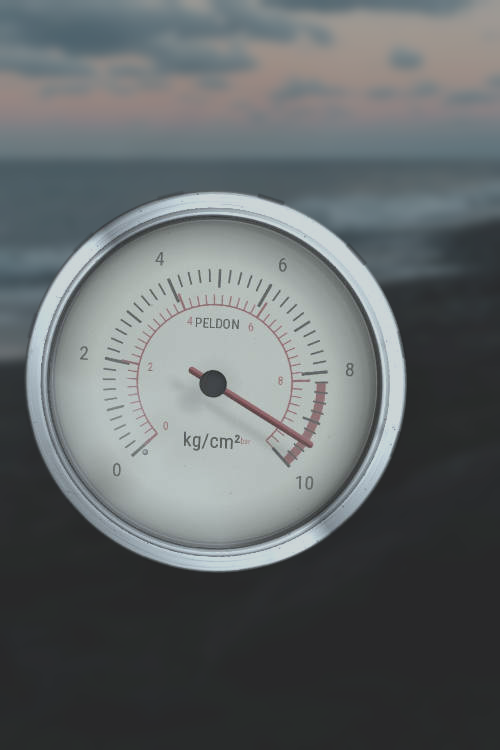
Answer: 9.4 kg/cm²
